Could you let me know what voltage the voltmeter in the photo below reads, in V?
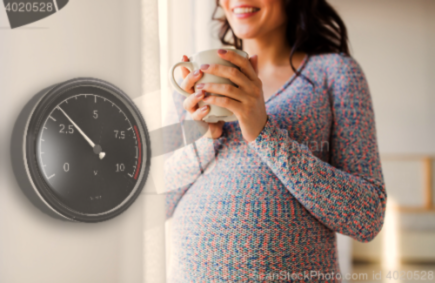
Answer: 3 V
